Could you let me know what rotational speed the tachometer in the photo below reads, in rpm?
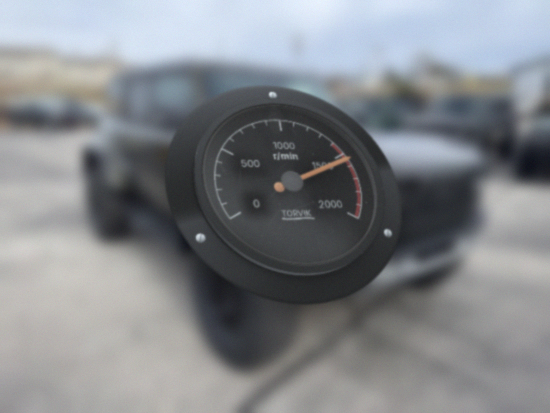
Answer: 1550 rpm
